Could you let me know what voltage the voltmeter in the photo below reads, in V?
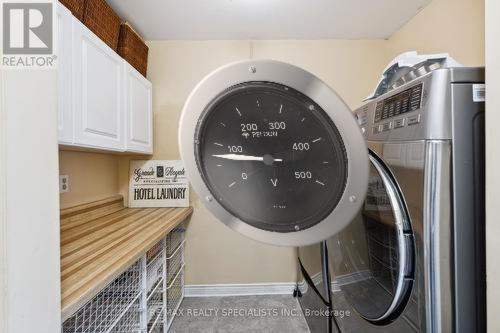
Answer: 75 V
